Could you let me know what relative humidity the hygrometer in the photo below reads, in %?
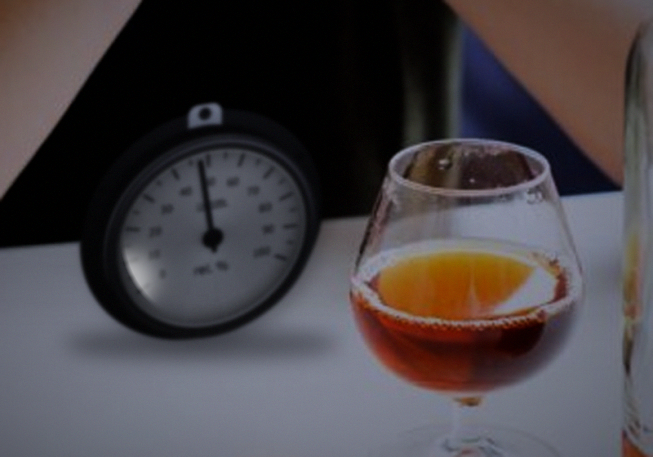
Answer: 47.5 %
